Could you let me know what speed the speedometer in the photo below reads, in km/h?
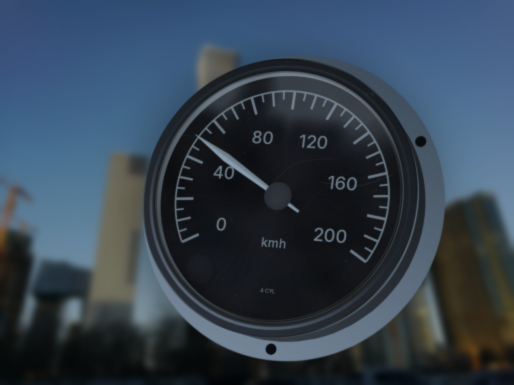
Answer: 50 km/h
